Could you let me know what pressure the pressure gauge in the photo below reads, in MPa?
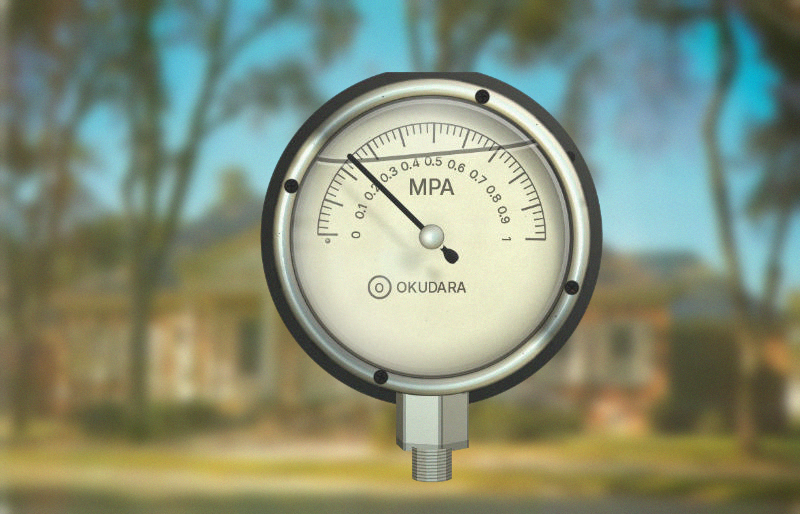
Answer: 0.24 MPa
